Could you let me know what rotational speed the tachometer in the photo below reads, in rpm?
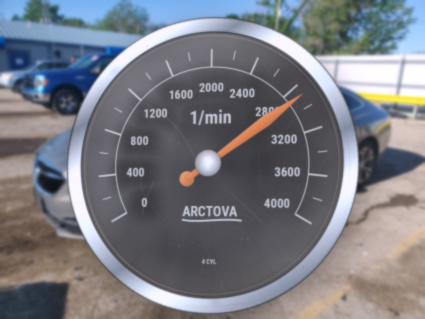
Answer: 2900 rpm
